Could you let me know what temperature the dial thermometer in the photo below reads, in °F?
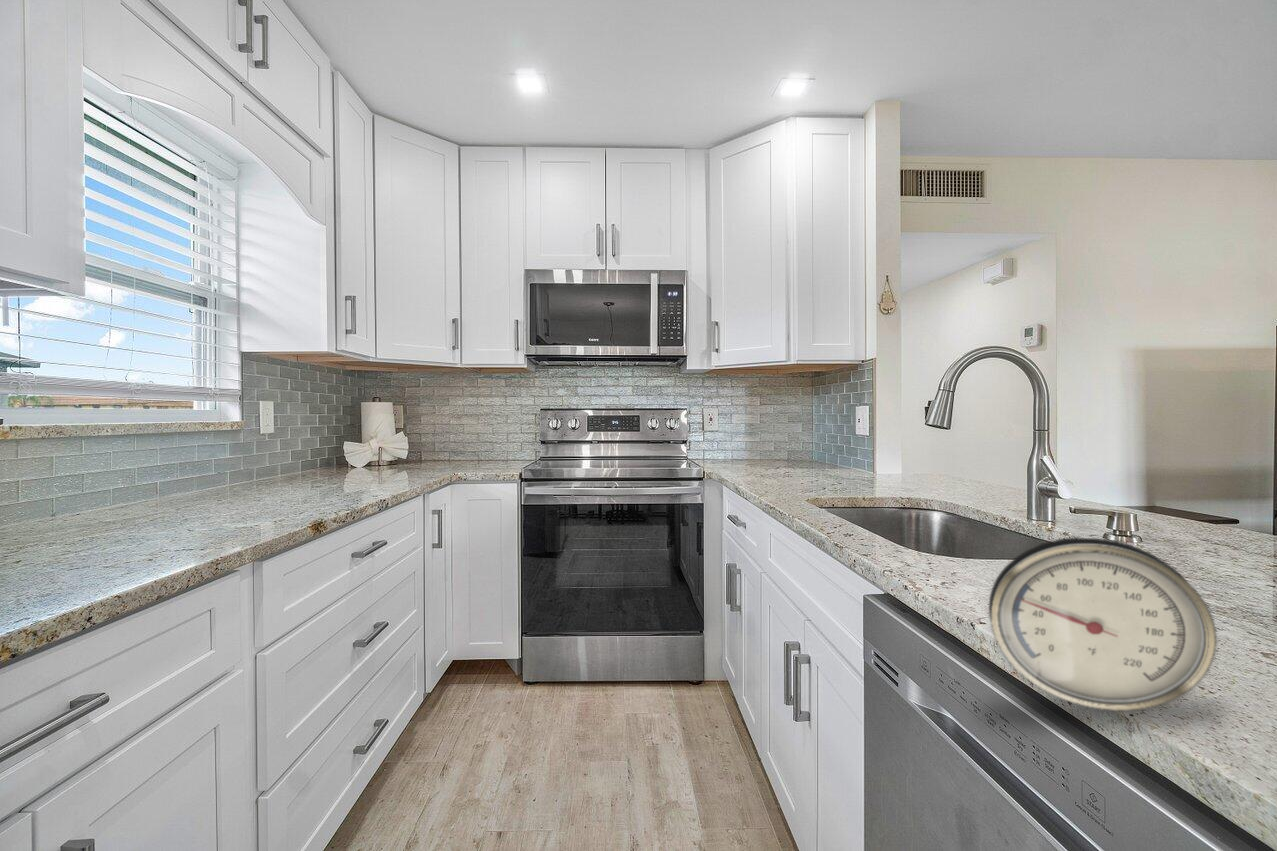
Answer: 50 °F
